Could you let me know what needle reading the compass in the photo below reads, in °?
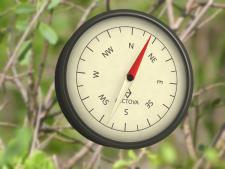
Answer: 22.5 °
